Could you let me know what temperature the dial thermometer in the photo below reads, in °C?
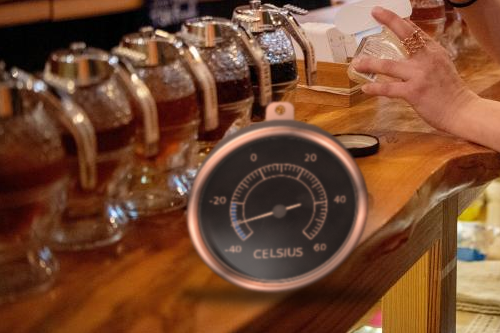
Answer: -30 °C
